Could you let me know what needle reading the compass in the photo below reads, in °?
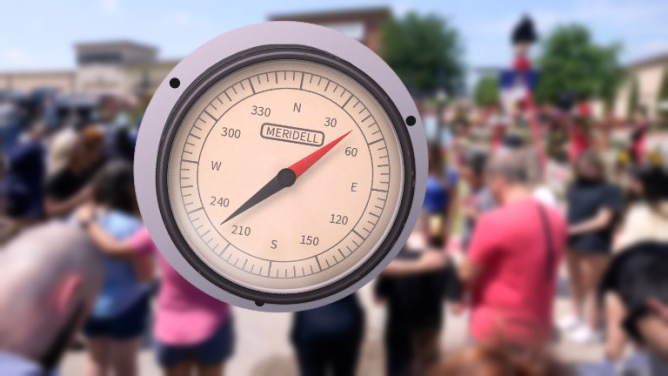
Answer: 45 °
